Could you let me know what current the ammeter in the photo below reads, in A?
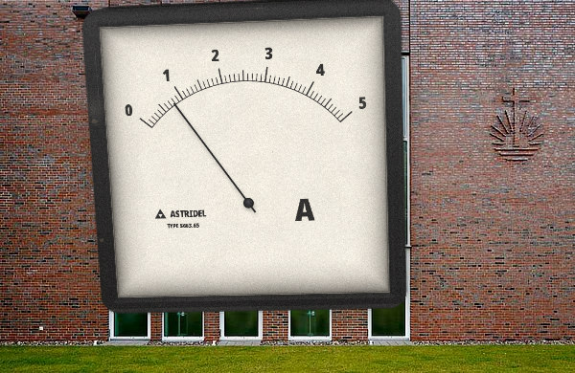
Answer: 0.8 A
